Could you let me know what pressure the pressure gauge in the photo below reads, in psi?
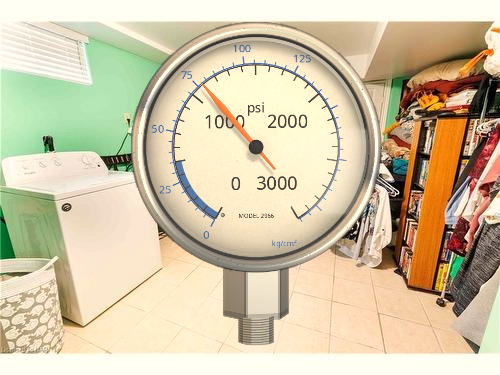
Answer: 1100 psi
